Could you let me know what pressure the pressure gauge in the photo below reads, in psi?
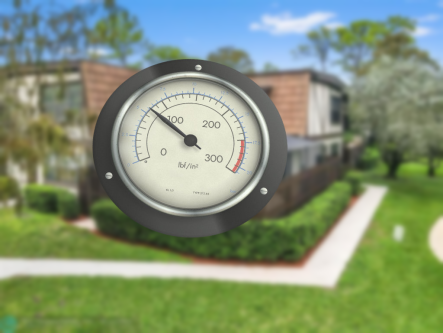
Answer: 80 psi
